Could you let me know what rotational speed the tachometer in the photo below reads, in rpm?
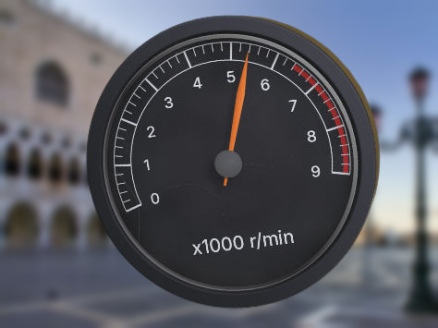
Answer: 5400 rpm
